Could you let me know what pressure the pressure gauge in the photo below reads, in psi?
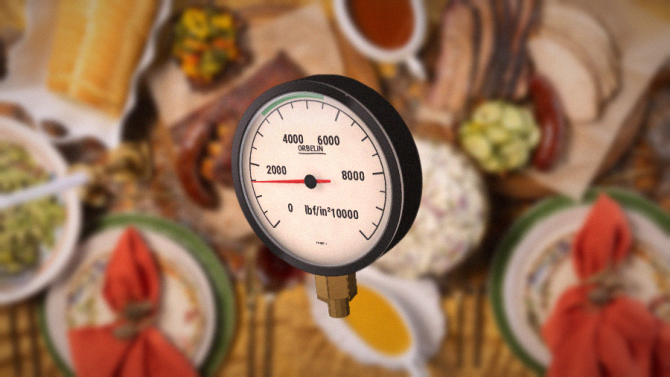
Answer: 1500 psi
